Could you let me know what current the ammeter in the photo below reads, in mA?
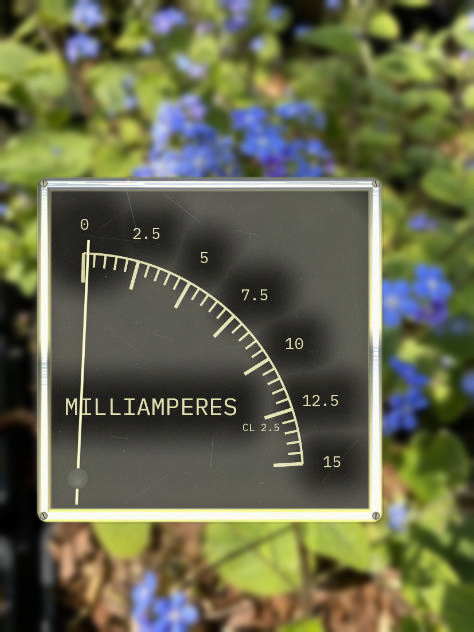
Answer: 0.25 mA
